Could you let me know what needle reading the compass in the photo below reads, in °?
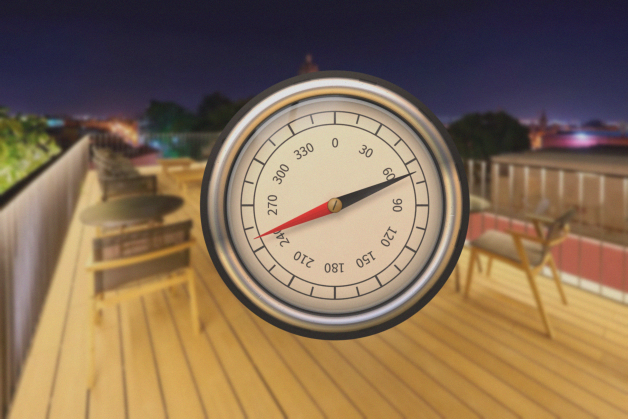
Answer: 247.5 °
